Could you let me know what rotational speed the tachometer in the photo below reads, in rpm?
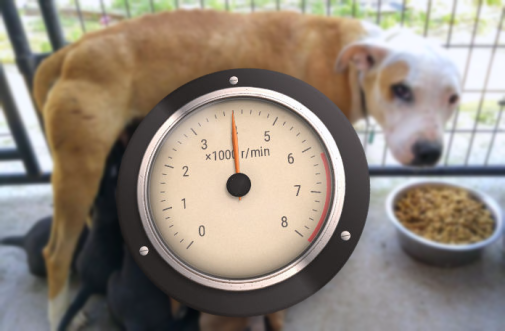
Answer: 4000 rpm
